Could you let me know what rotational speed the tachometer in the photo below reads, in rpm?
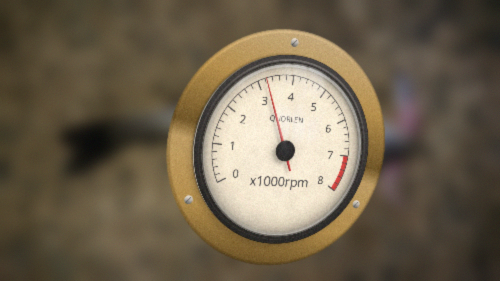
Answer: 3200 rpm
